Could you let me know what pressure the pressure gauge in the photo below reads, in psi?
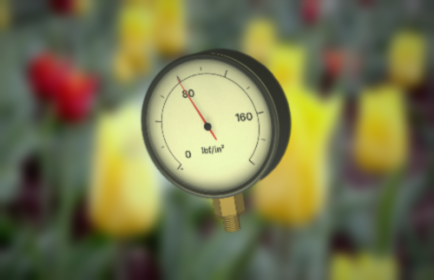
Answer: 80 psi
